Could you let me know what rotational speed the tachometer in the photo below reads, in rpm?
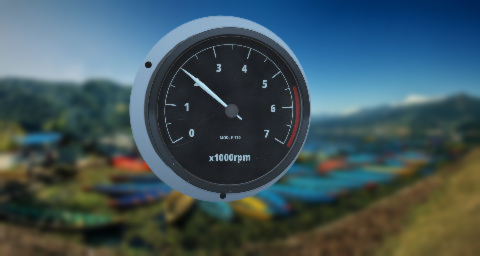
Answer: 2000 rpm
